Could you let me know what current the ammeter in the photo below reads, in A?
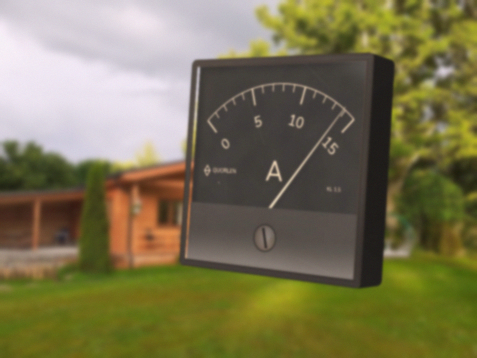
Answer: 14 A
